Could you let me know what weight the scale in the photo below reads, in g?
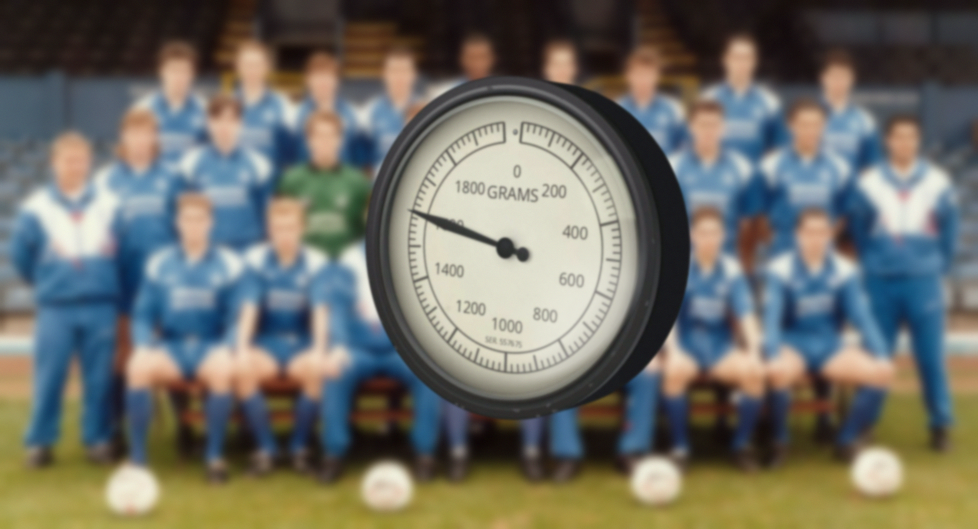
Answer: 1600 g
